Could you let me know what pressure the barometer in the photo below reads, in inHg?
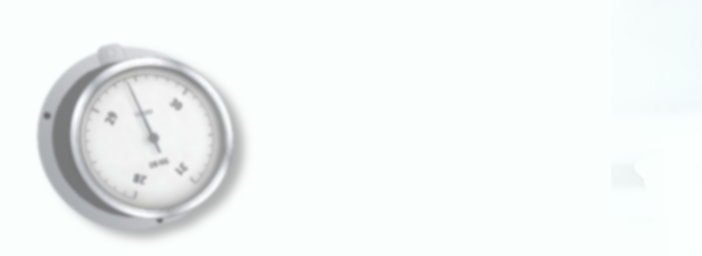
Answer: 29.4 inHg
